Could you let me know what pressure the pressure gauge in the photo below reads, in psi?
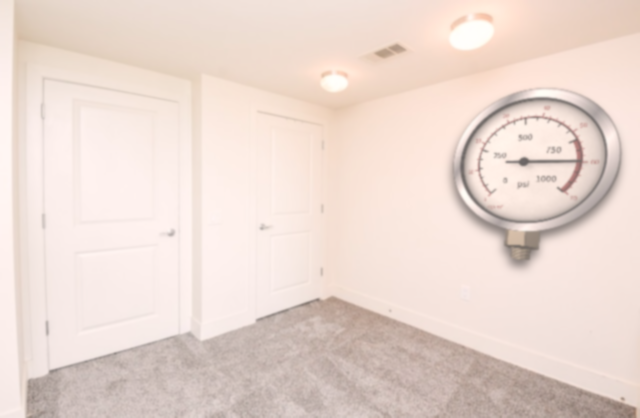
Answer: 850 psi
